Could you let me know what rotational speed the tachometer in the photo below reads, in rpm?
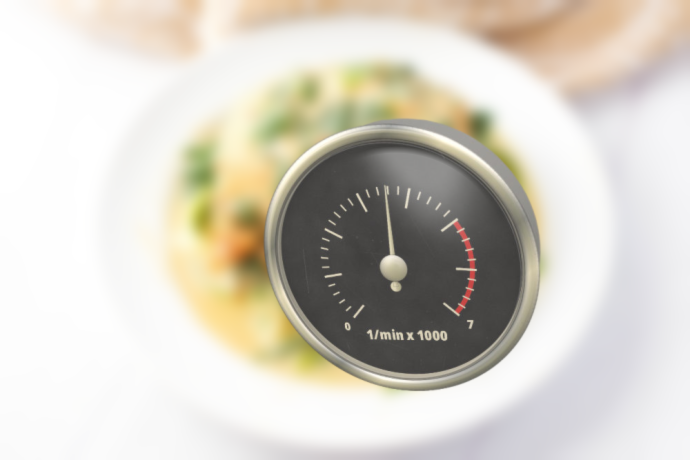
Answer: 3600 rpm
